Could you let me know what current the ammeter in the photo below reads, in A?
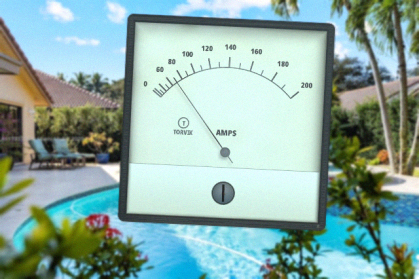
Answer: 70 A
